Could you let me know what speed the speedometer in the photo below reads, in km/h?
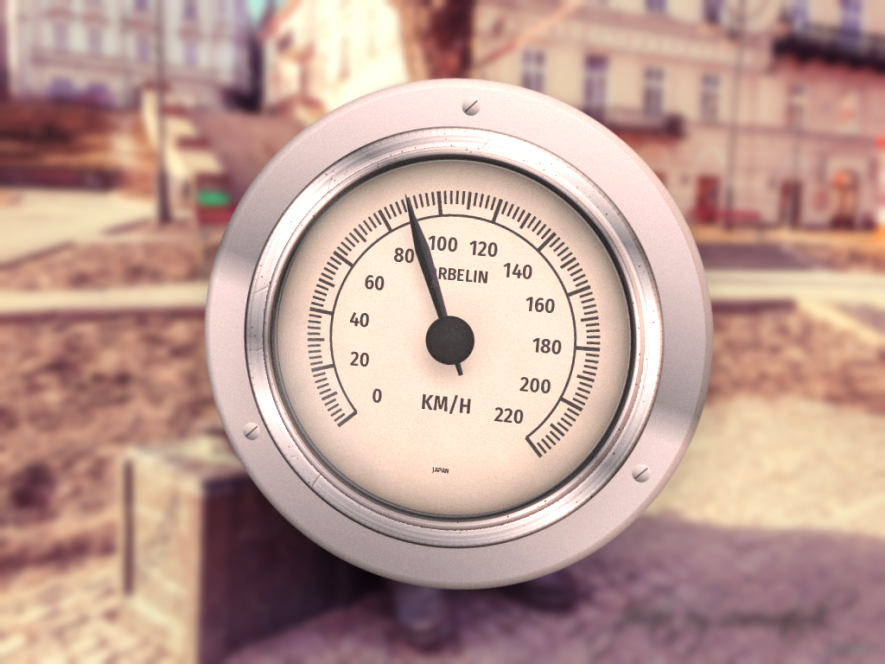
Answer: 90 km/h
